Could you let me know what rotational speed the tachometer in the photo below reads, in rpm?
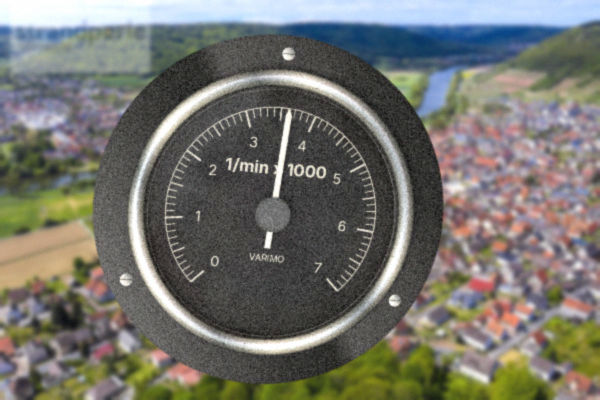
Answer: 3600 rpm
